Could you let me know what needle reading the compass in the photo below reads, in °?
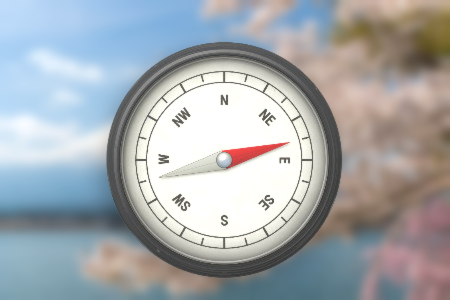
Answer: 75 °
